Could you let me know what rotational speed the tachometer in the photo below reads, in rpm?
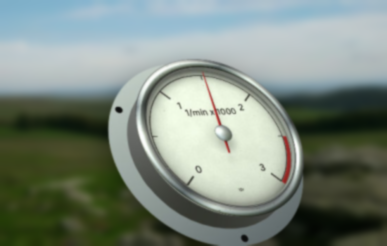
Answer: 1500 rpm
